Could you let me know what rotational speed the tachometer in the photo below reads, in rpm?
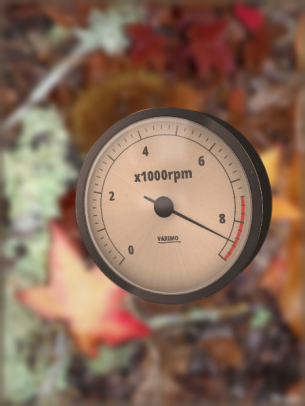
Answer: 8500 rpm
